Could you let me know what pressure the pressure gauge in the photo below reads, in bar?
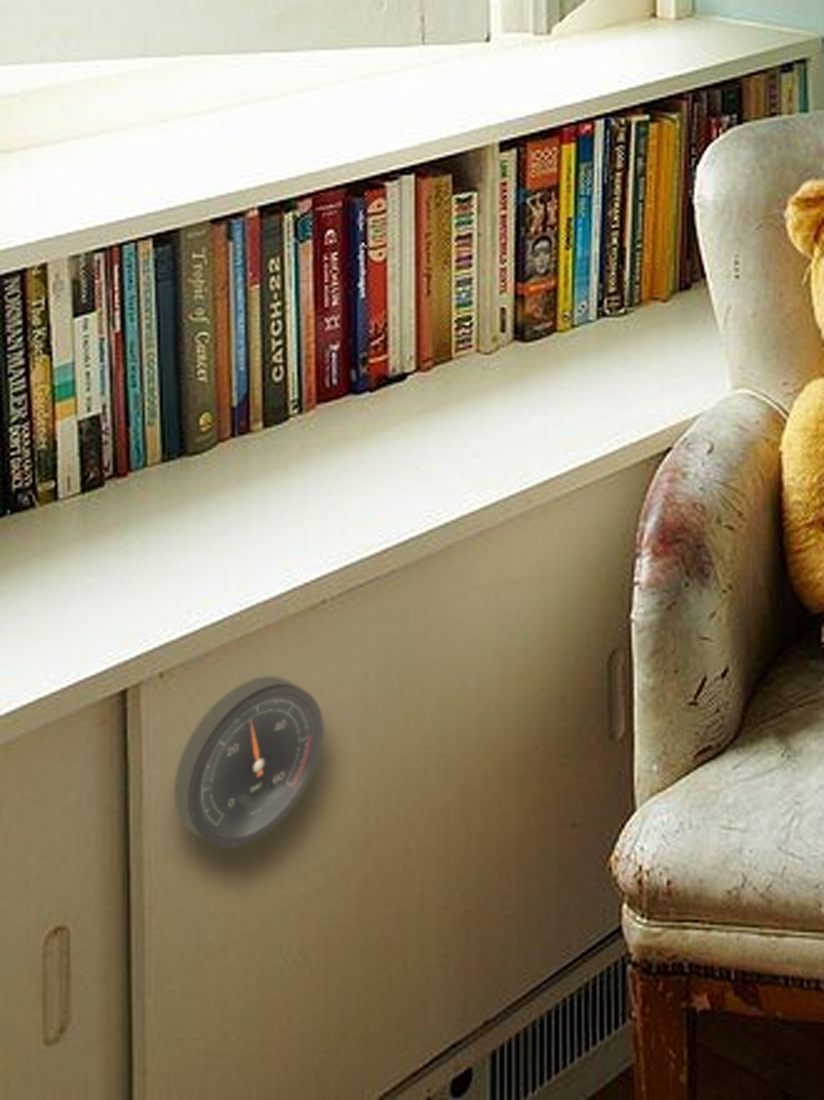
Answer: 27.5 bar
